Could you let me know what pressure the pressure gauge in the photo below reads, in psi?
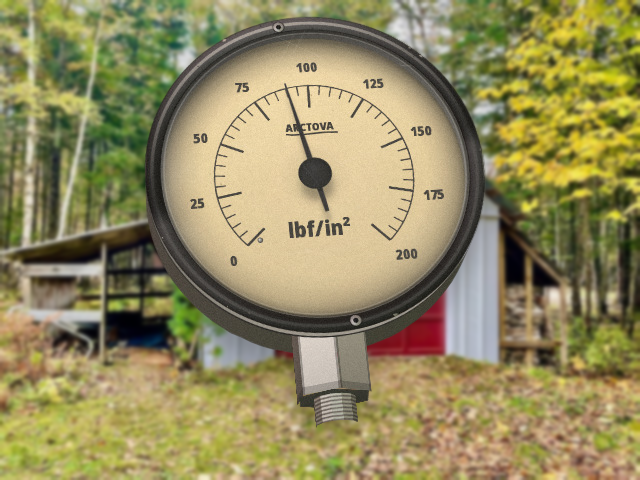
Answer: 90 psi
